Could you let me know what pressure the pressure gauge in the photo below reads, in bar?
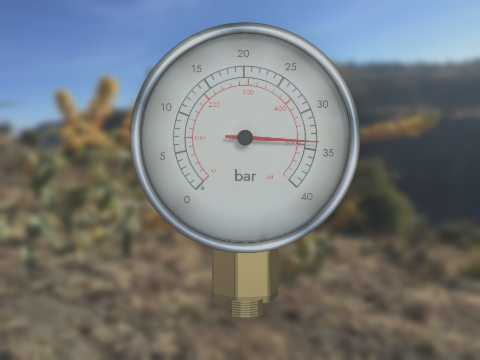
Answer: 34 bar
